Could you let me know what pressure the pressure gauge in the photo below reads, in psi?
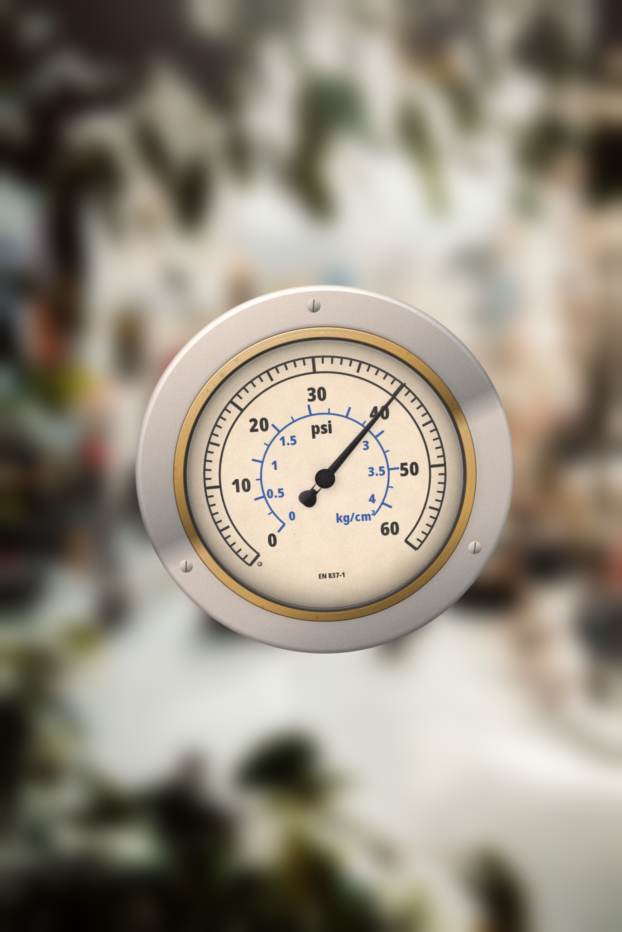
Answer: 40 psi
